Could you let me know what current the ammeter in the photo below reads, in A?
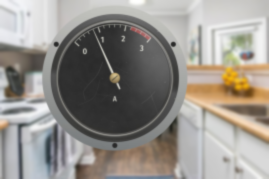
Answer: 0.8 A
